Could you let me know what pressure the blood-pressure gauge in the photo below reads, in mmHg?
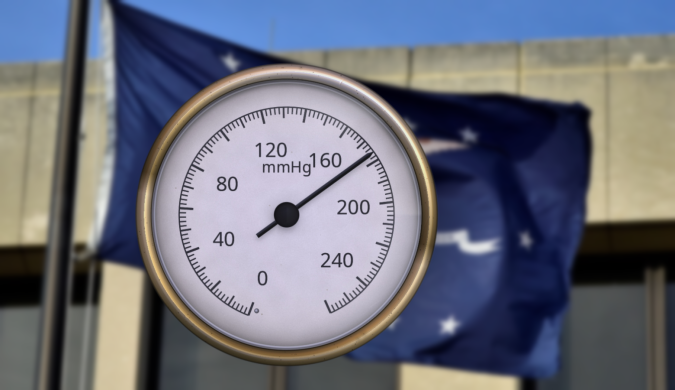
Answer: 176 mmHg
